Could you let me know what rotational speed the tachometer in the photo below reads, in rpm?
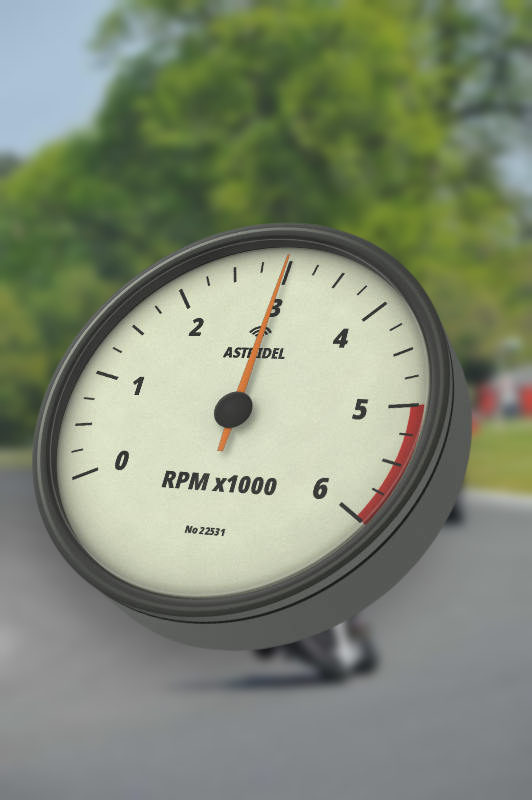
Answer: 3000 rpm
